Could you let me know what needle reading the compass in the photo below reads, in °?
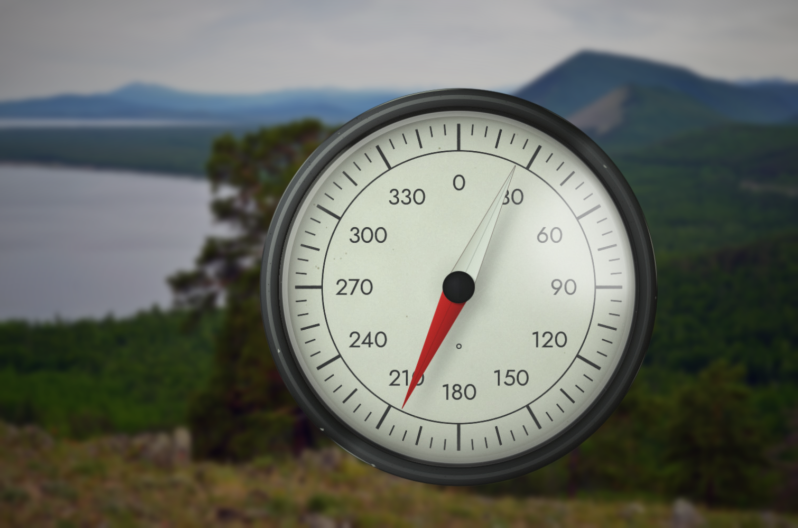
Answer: 205 °
